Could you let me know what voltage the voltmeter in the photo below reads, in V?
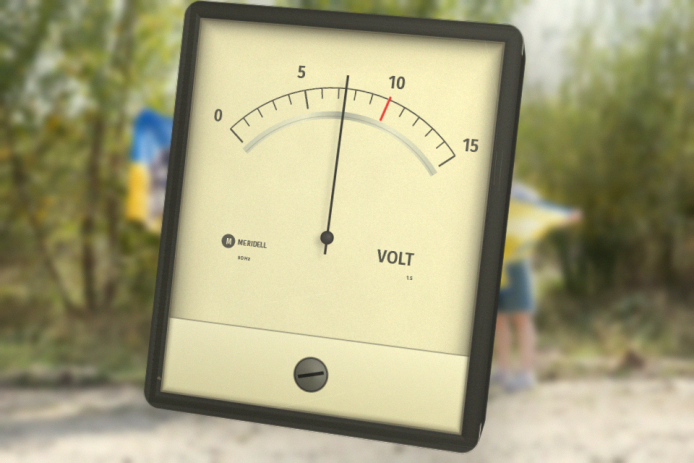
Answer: 7.5 V
